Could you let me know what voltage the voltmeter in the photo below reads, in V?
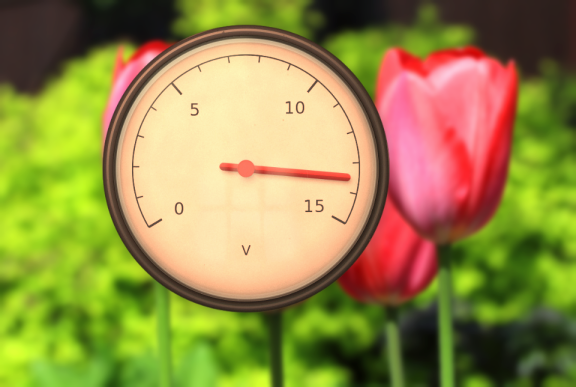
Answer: 13.5 V
